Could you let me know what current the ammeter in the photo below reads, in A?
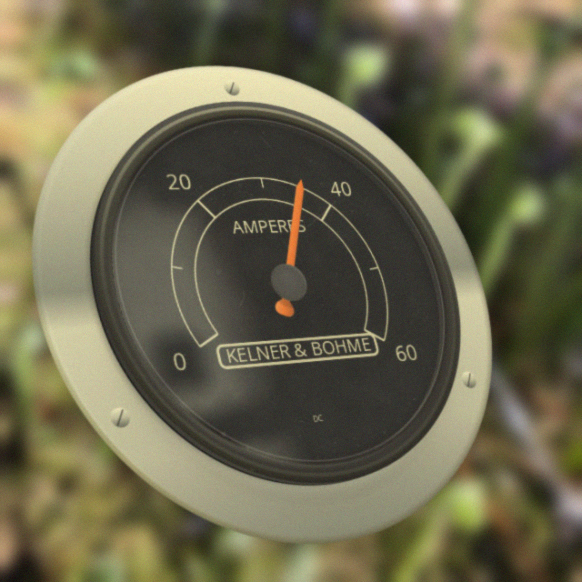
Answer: 35 A
